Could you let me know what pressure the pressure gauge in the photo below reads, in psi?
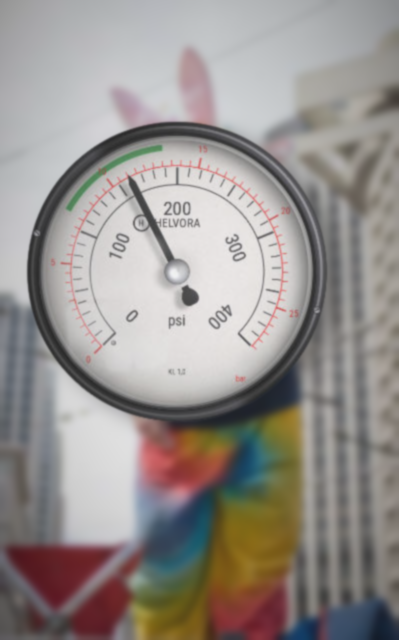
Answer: 160 psi
